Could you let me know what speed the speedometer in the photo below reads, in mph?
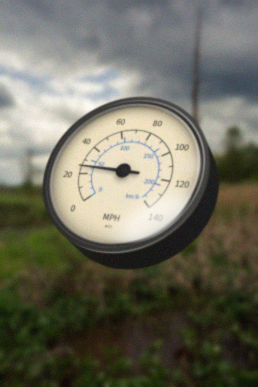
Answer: 25 mph
